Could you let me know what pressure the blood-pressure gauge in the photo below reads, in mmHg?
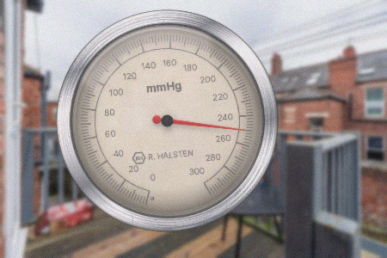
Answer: 250 mmHg
